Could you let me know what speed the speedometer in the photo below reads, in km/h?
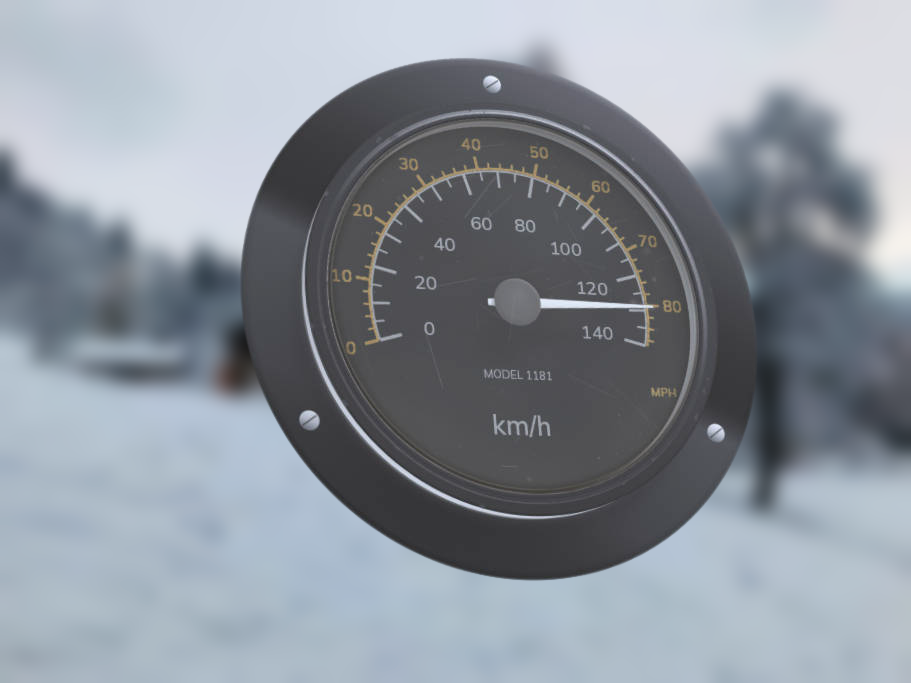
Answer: 130 km/h
